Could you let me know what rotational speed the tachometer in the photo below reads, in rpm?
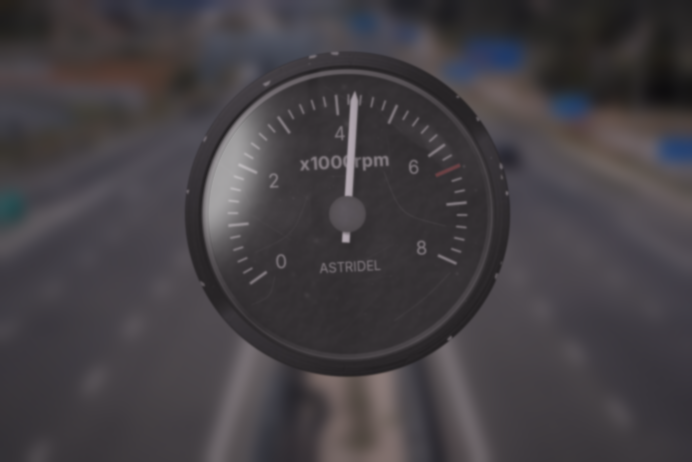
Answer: 4300 rpm
